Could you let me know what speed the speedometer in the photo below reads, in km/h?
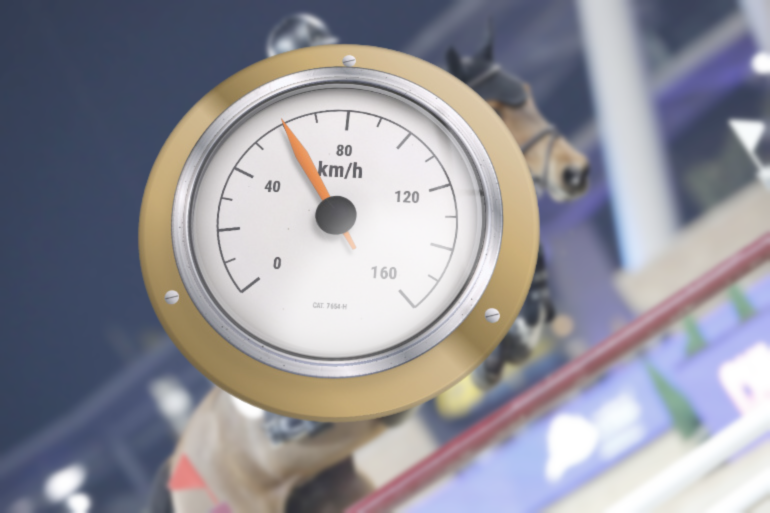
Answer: 60 km/h
